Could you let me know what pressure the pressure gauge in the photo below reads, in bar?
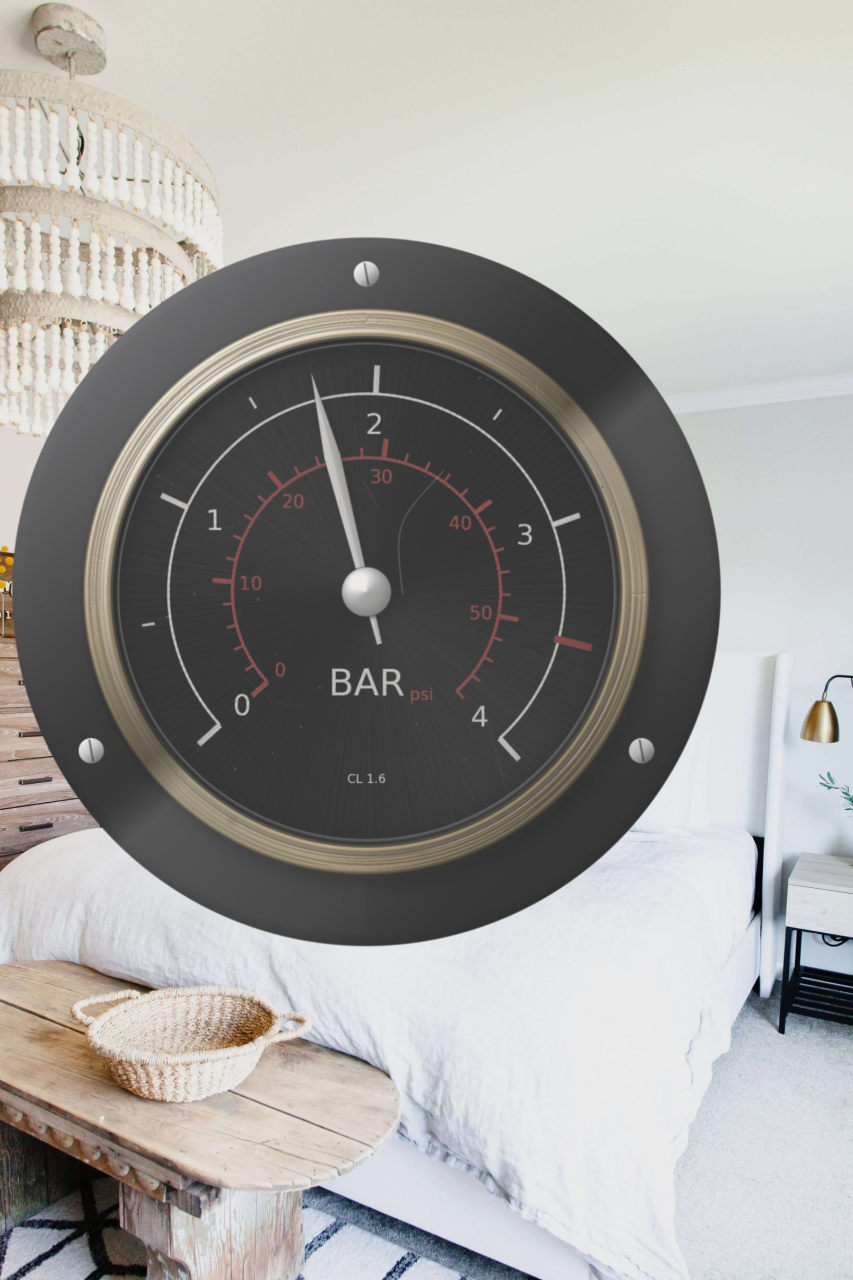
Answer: 1.75 bar
